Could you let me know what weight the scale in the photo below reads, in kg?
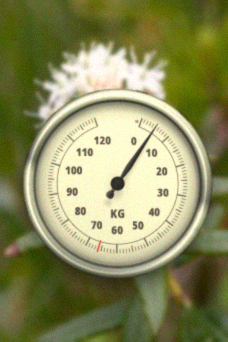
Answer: 5 kg
